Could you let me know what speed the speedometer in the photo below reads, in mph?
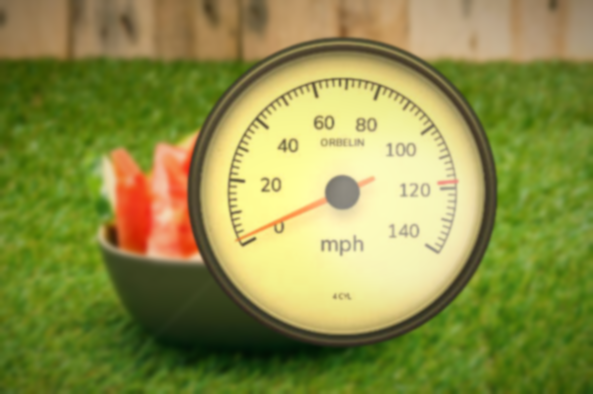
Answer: 2 mph
